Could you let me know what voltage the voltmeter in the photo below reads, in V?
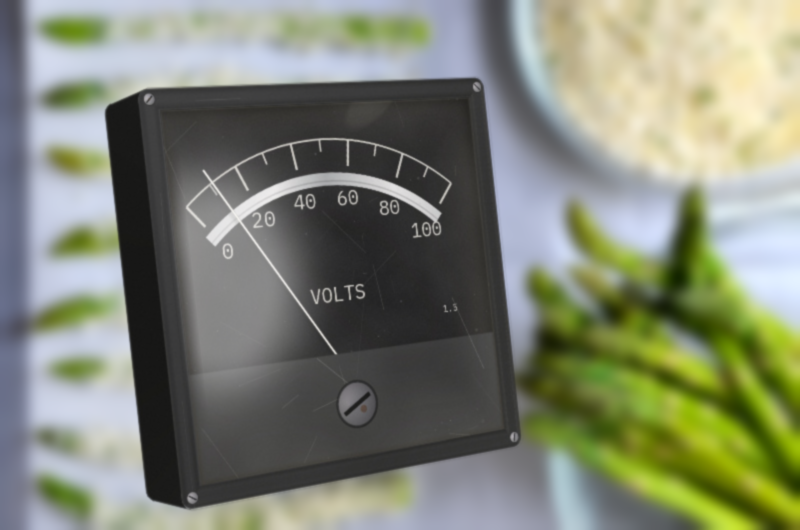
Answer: 10 V
